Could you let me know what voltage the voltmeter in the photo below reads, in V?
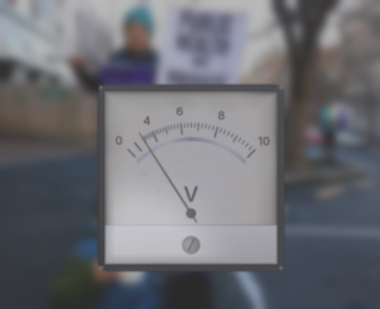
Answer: 3 V
